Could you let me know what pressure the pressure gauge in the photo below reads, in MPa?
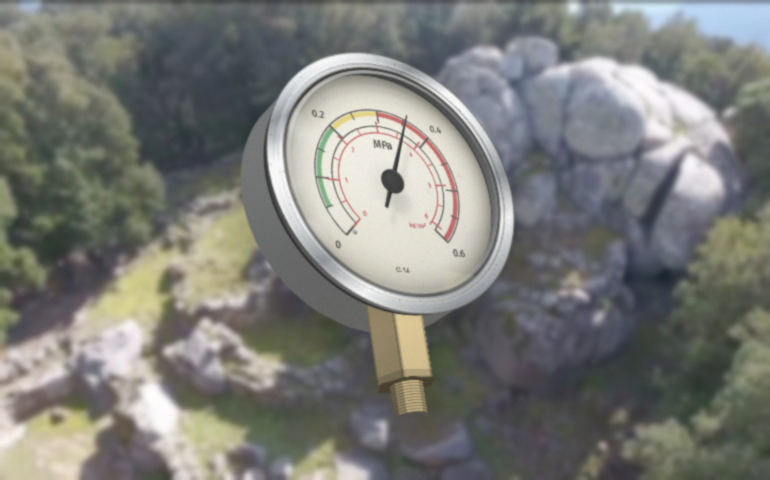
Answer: 0.35 MPa
